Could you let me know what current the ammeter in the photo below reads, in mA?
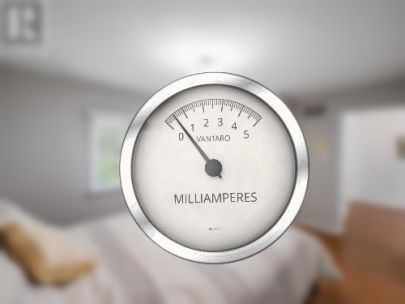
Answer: 0.5 mA
